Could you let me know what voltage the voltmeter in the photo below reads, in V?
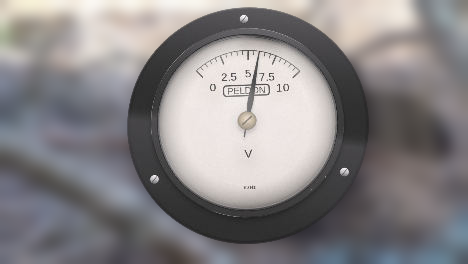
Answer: 6 V
